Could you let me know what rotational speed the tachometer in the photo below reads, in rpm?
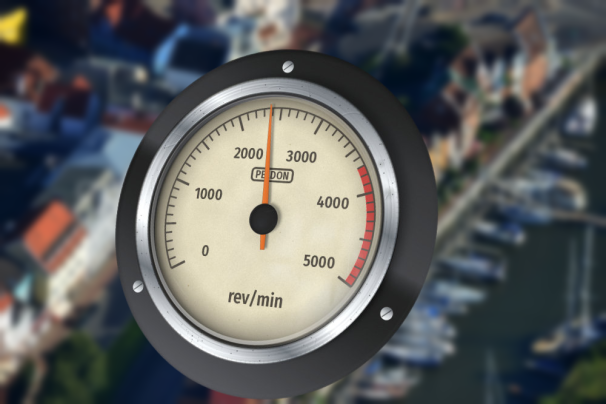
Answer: 2400 rpm
